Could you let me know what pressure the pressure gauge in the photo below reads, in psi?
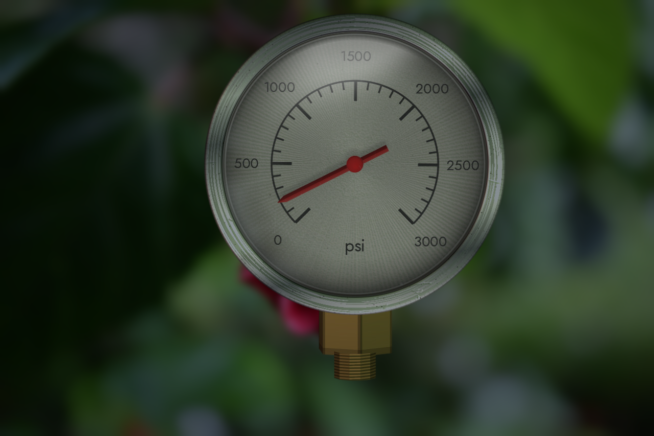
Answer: 200 psi
